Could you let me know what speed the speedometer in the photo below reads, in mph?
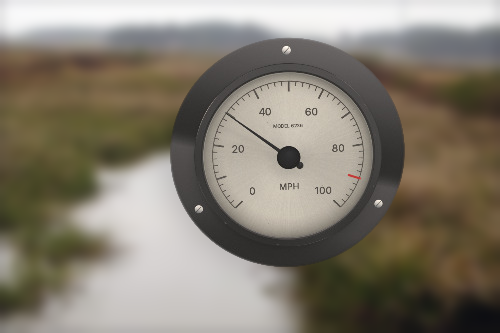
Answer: 30 mph
